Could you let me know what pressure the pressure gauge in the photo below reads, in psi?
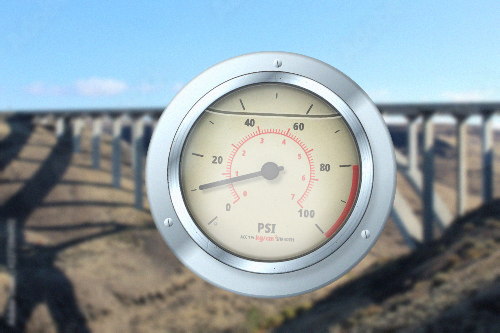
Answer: 10 psi
